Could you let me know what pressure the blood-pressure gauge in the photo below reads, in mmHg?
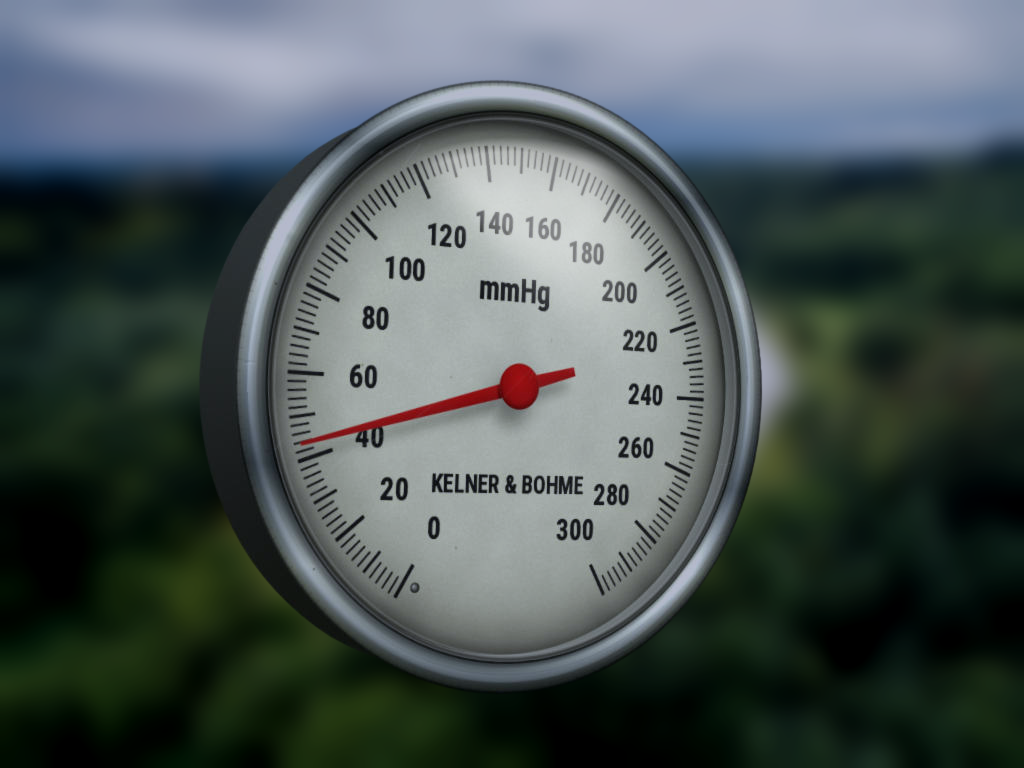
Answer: 44 mmHg
